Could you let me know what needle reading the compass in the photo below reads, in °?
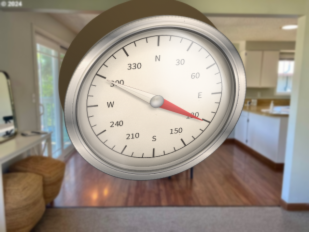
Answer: 120 °
